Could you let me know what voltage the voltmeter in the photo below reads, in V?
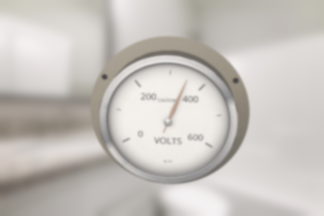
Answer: 350 V
